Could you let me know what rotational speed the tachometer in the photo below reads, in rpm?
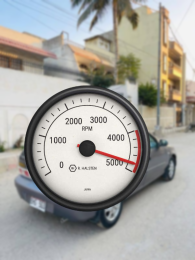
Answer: 4800 rpm
